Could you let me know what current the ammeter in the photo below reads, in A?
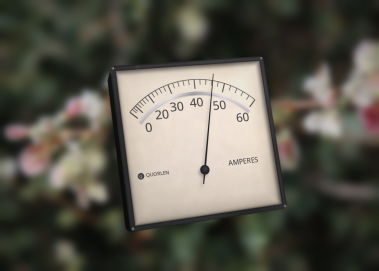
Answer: 46 A
